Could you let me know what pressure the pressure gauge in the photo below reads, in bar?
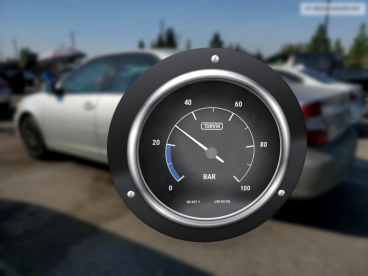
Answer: 30 bar
